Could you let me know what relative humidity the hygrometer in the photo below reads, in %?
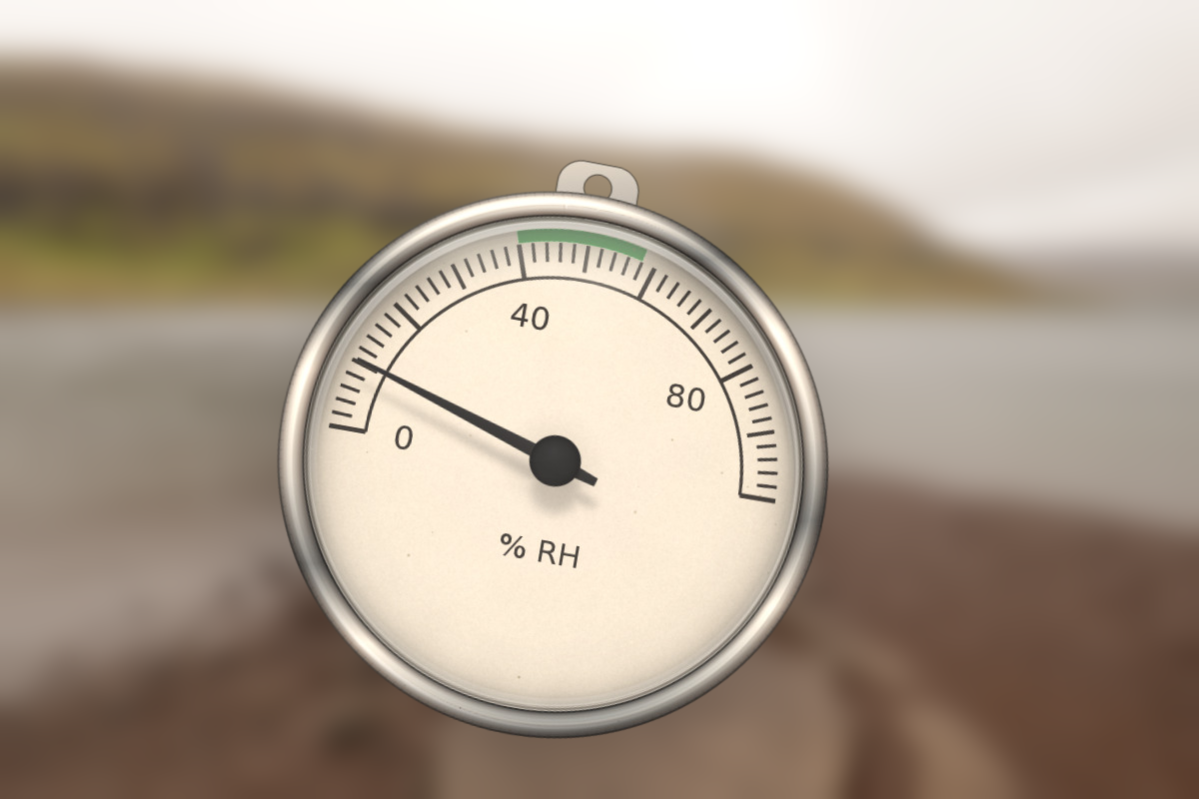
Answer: 10 %
